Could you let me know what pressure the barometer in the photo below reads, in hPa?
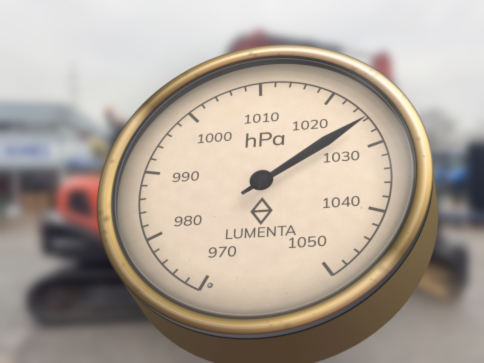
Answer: 1026 hPa
